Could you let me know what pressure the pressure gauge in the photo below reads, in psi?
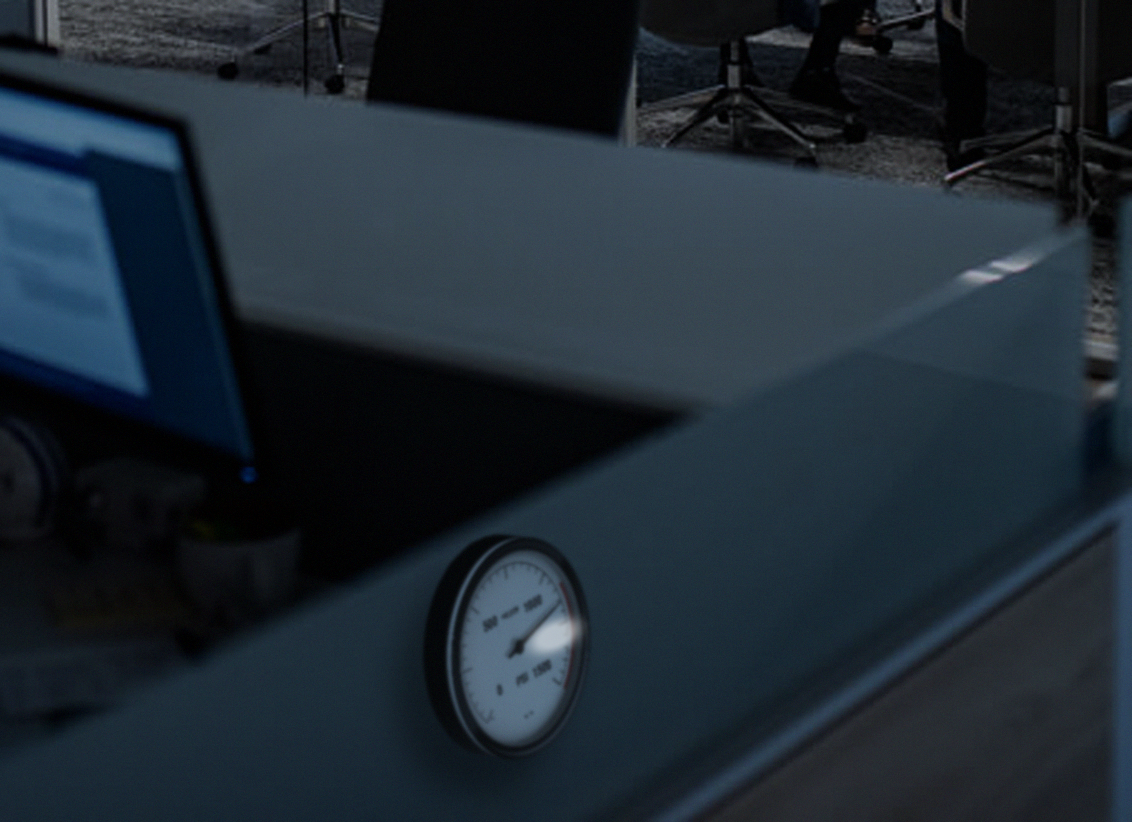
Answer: 1150 psi
